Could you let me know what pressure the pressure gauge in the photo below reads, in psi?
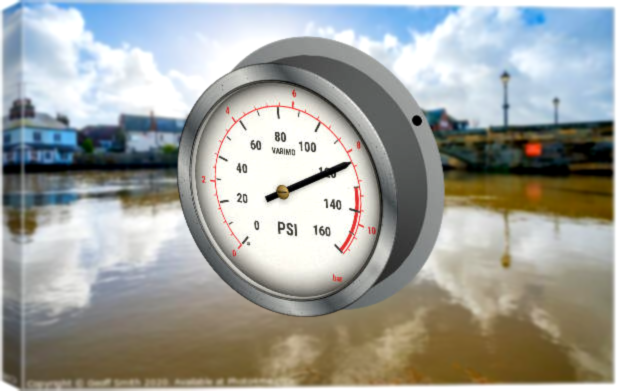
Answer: 120 psi
